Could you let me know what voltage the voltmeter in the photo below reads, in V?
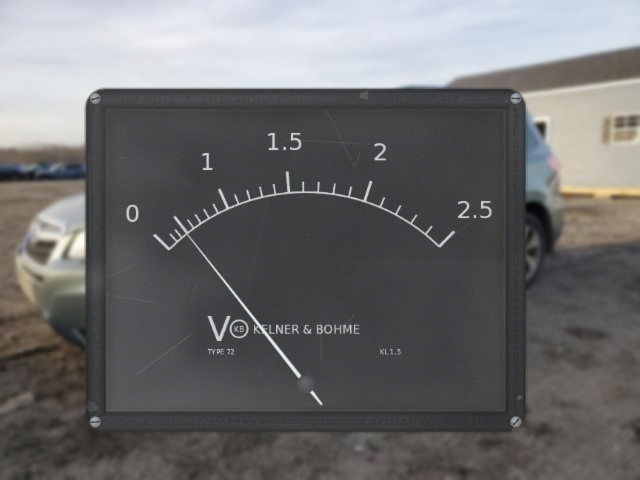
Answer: 0.5 V
